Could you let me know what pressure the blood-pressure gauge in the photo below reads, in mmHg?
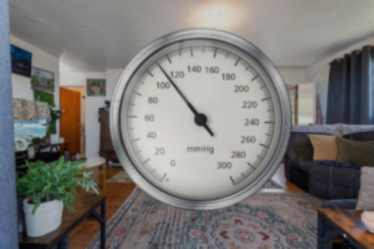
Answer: 110 mmHg
